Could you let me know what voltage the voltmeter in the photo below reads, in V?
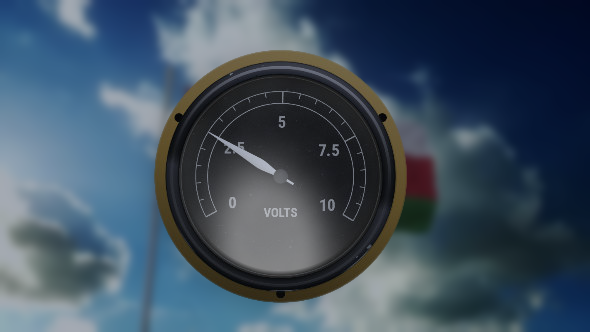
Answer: 2.5 V
